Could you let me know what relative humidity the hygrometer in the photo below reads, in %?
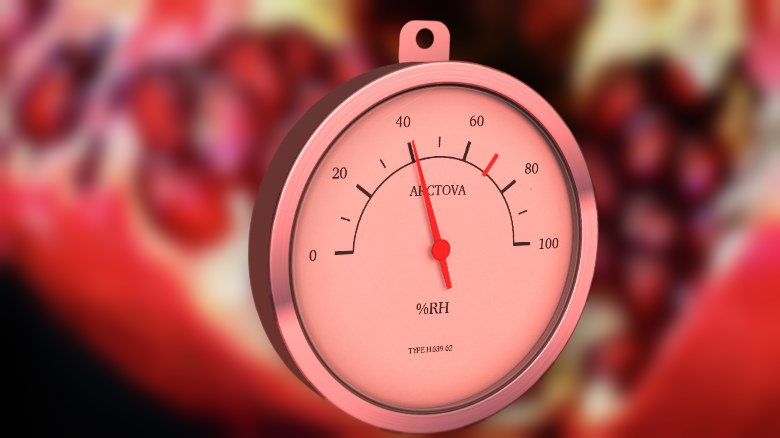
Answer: 40 %
